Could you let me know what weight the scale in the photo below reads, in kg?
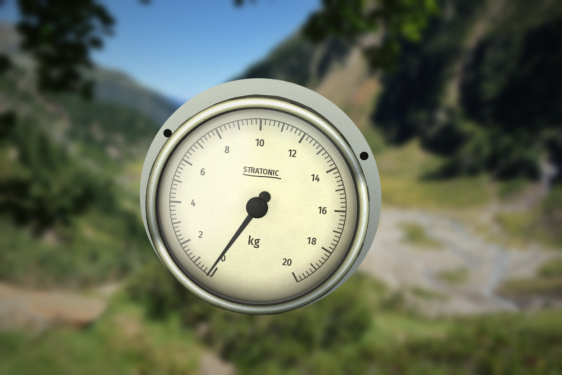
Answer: 0.2 kg
